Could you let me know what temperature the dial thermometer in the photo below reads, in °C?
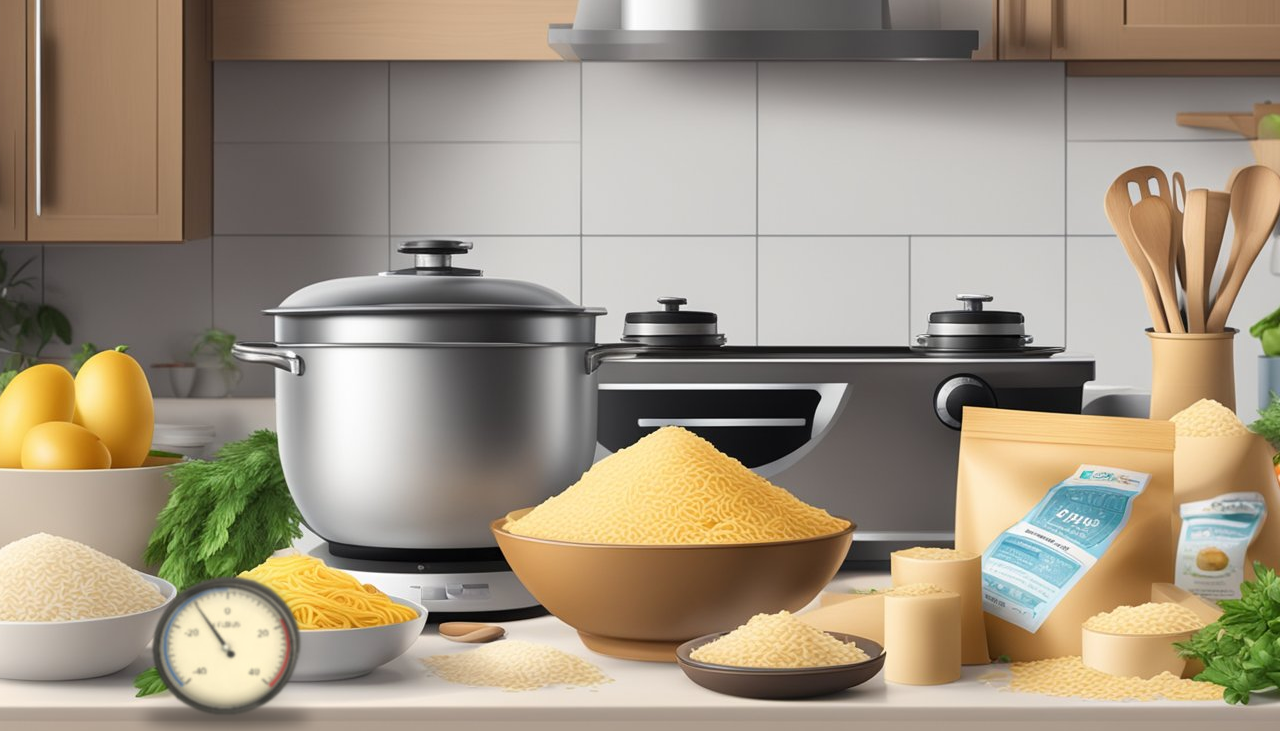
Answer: -10 °C
